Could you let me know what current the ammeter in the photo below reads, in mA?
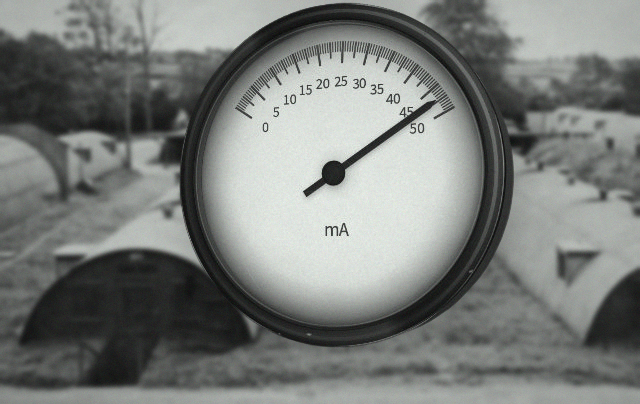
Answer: 47.5 mA
